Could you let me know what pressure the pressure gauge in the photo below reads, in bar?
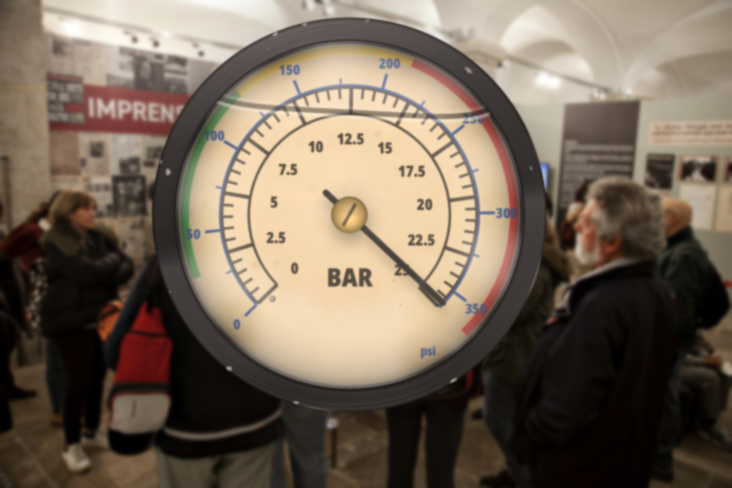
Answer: 24.75 bar
